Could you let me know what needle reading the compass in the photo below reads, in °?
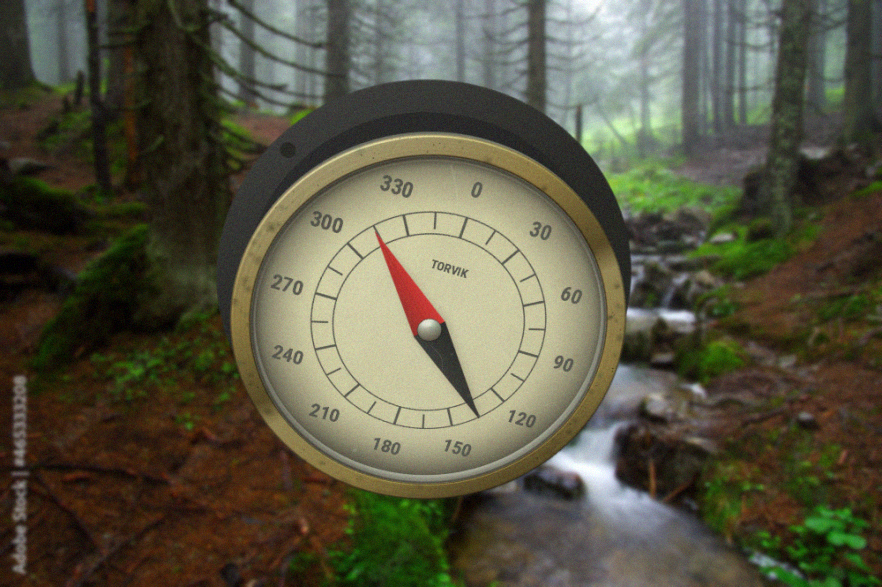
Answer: 315 °
